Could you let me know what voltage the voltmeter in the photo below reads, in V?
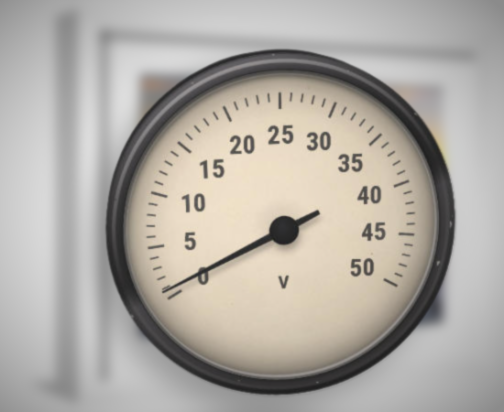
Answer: 1 V
